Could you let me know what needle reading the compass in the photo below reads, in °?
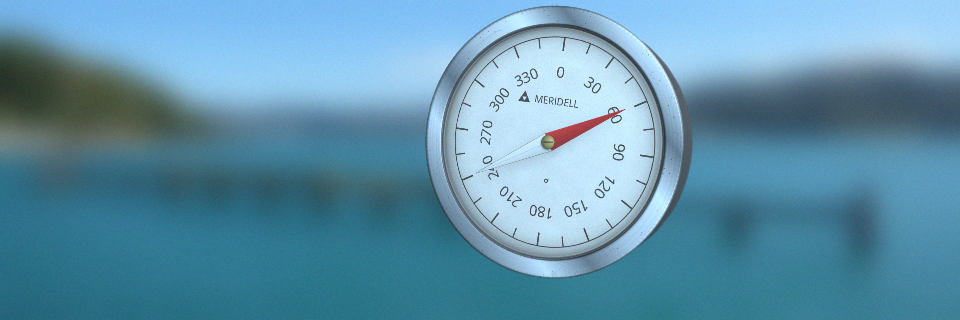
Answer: 60 °
